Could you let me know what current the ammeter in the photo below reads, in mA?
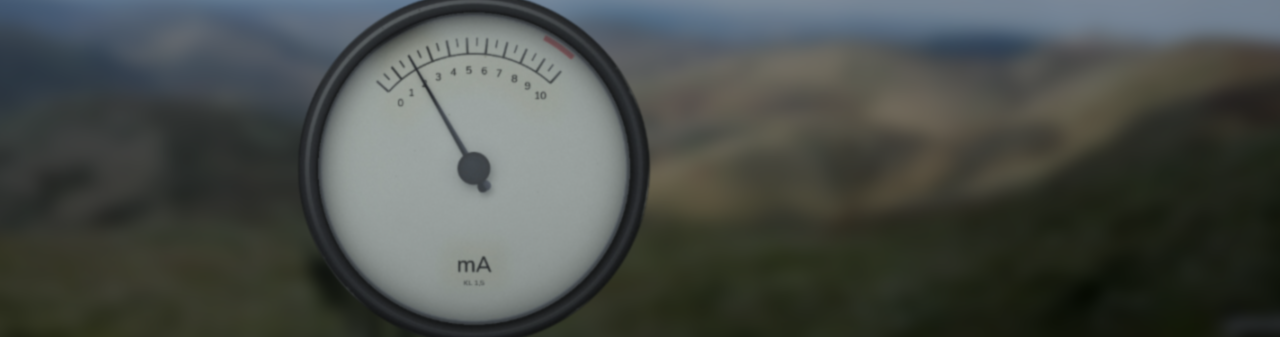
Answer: 2 mA
